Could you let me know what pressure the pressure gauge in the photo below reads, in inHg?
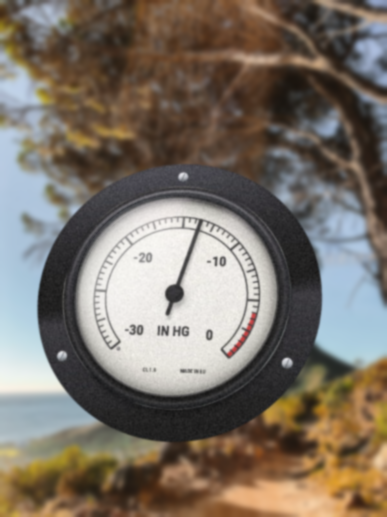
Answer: -13.5 inHg
